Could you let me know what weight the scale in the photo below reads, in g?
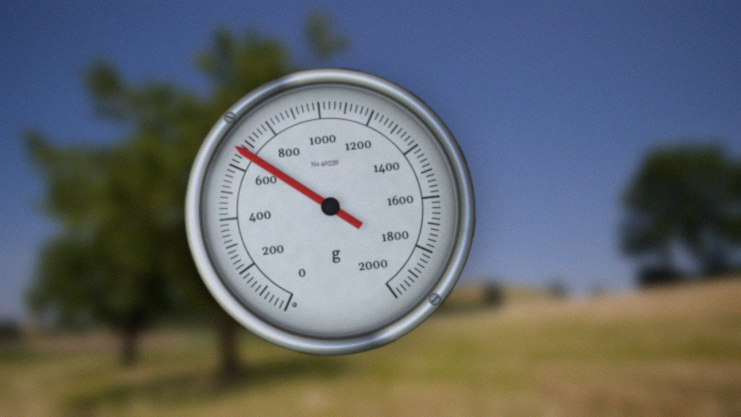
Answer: 660 g
